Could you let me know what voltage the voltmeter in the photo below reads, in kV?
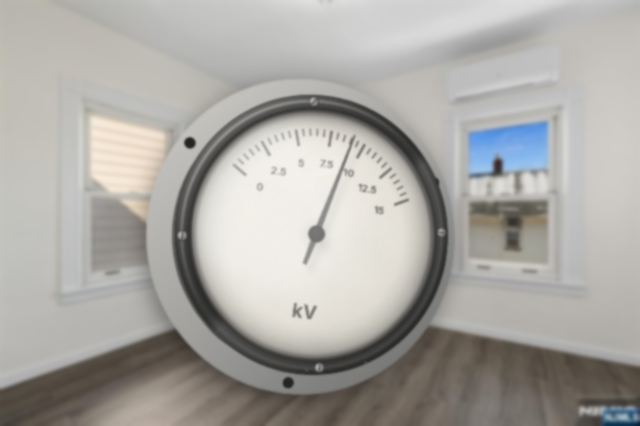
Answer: 9 kV
